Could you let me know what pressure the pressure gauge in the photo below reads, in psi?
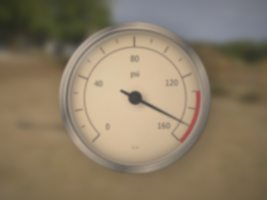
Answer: 150 psi
